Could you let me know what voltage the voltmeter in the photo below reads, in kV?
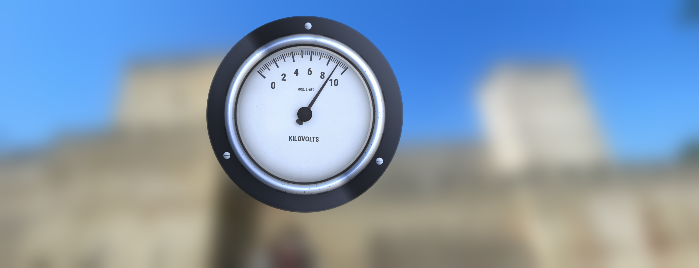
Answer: 9 kV
